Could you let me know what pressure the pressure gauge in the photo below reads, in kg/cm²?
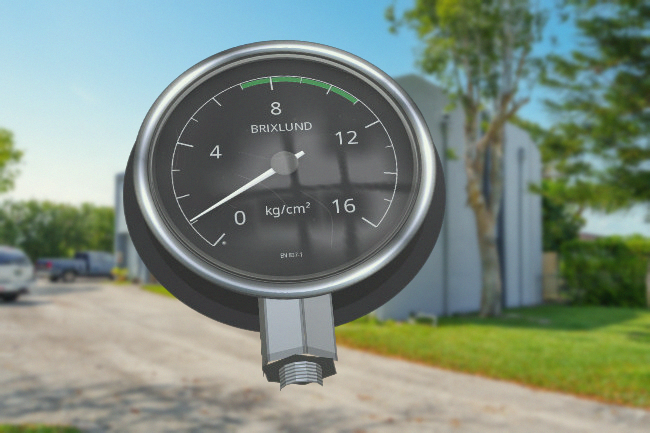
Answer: 1 kg/cm²
